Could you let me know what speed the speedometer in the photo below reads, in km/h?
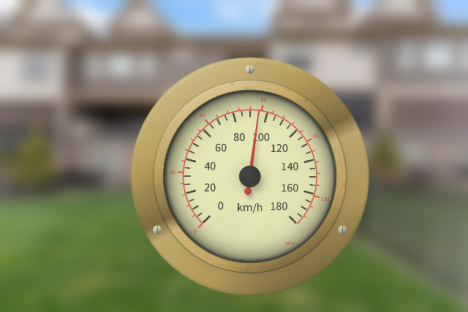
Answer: 95 km/h
